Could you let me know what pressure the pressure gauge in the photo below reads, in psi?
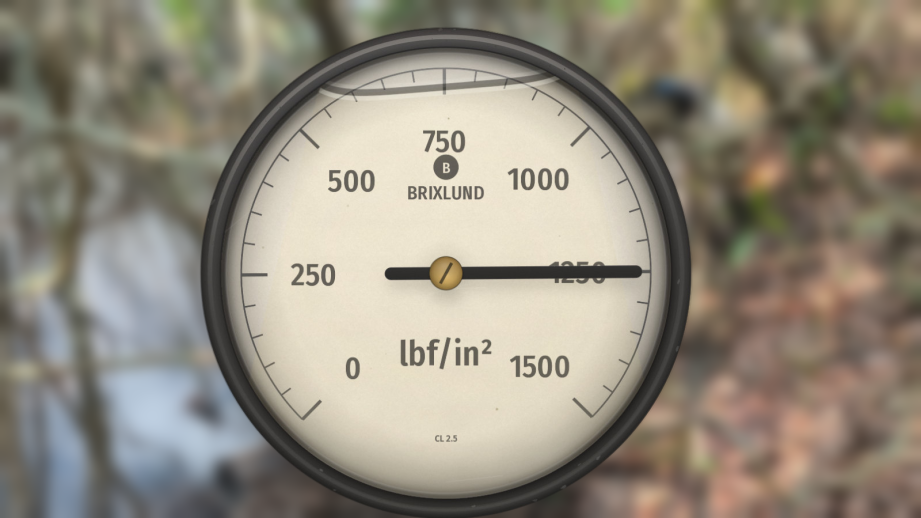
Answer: 1250 psi
